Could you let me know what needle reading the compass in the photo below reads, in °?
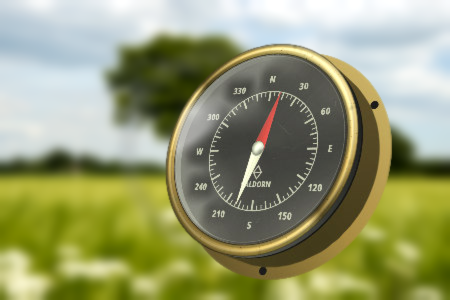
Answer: 15 °
